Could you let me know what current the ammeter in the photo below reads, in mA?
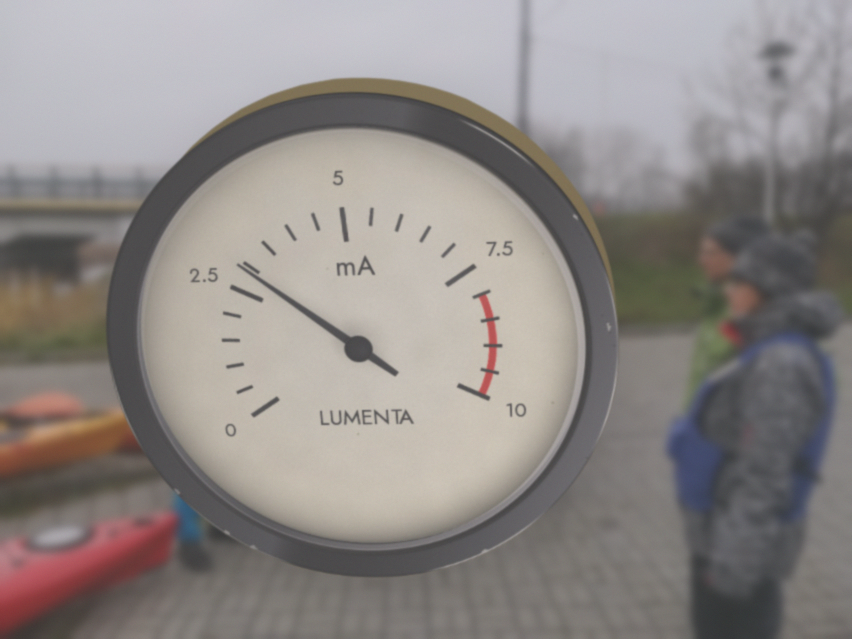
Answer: 3 mA
